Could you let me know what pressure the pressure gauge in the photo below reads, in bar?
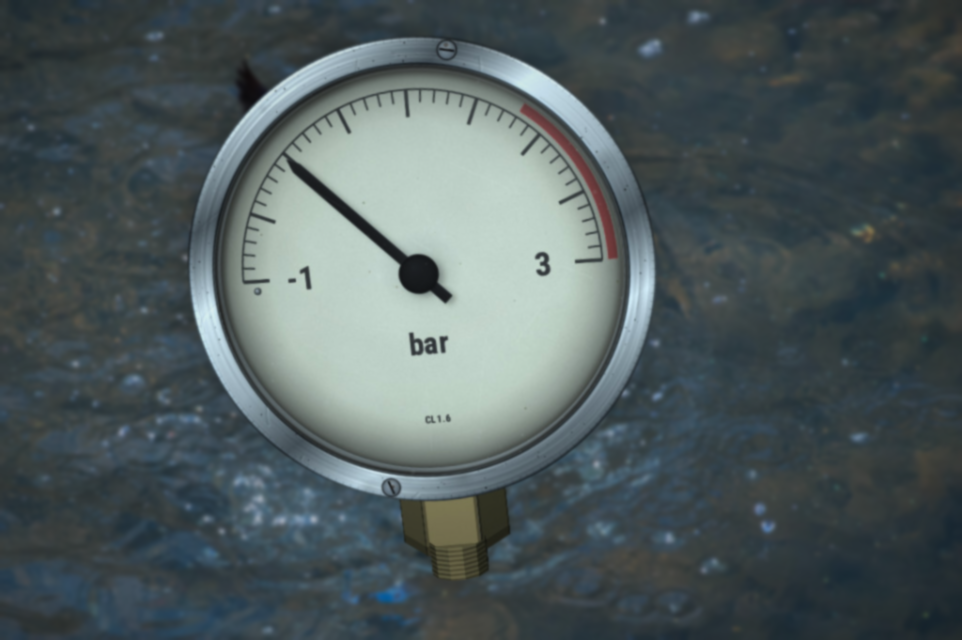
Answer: 0 bar
